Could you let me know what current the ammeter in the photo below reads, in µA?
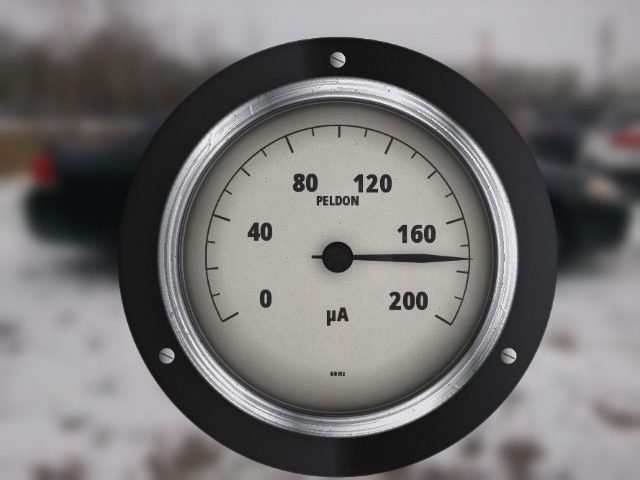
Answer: 175 µA
